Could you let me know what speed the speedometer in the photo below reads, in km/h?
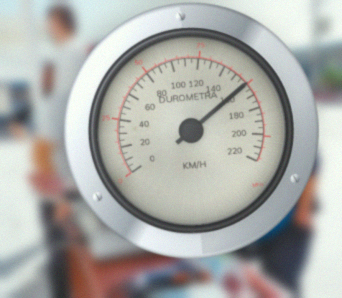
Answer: 160 km/h
